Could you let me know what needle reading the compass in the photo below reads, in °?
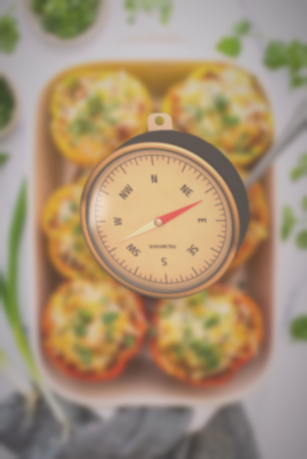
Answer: 65 °
